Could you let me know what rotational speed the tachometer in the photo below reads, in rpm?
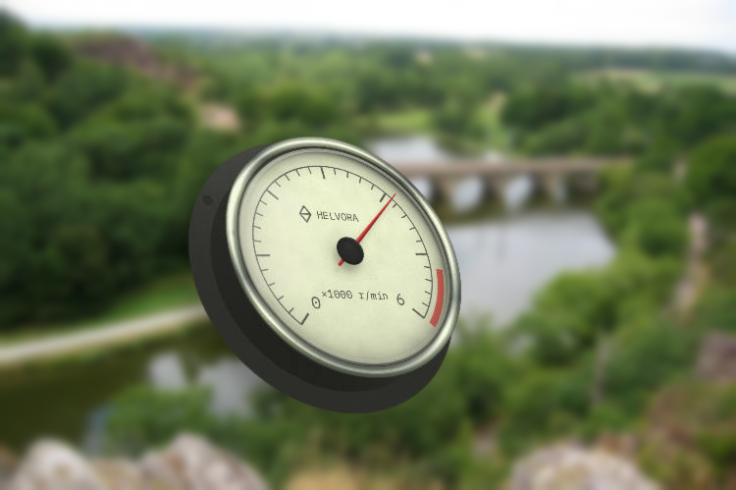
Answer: 4100 rpm
